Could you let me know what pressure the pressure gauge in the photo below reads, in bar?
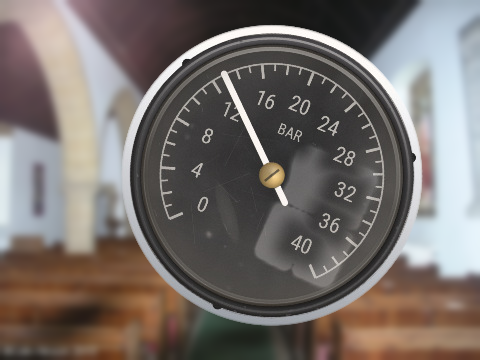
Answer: 13 bar
